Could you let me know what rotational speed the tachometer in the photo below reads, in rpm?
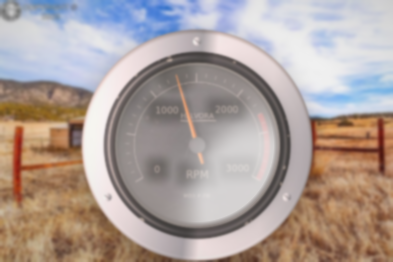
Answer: 1300 rpm
